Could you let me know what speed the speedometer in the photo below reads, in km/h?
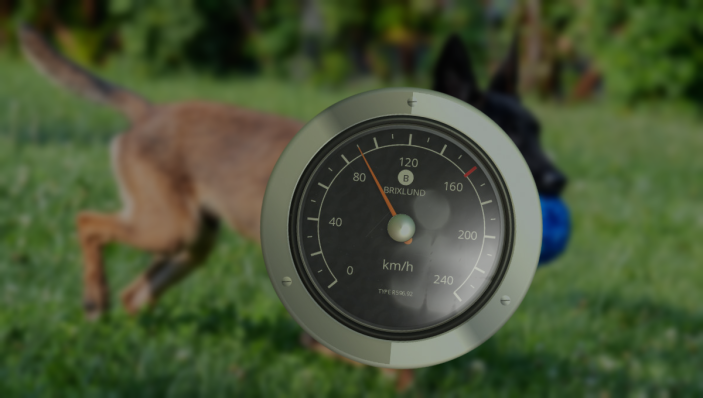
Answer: 90 km/h
